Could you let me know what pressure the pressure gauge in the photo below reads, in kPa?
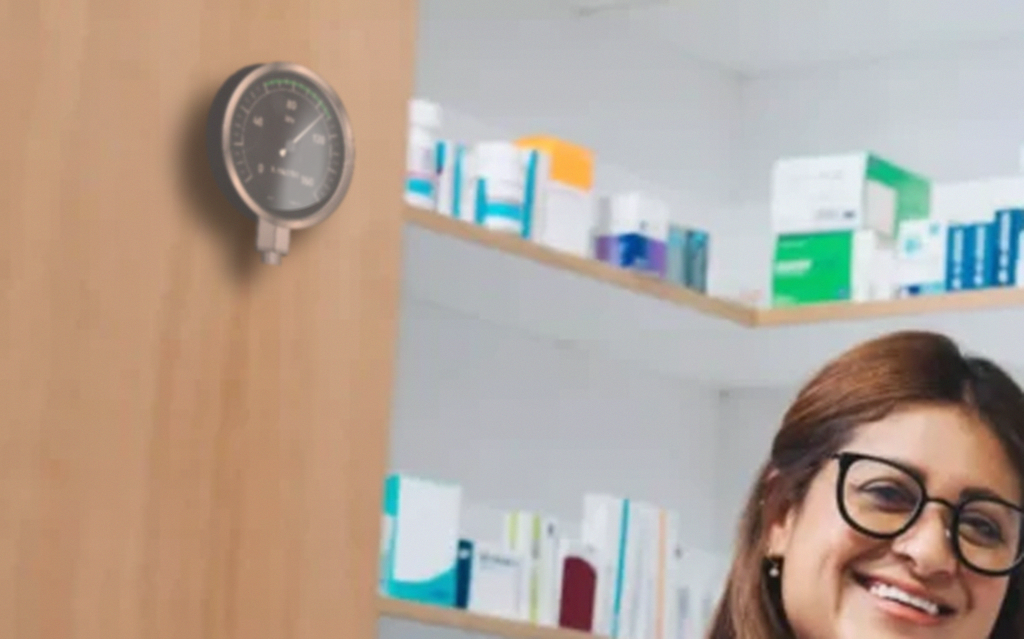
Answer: 105 kPa
